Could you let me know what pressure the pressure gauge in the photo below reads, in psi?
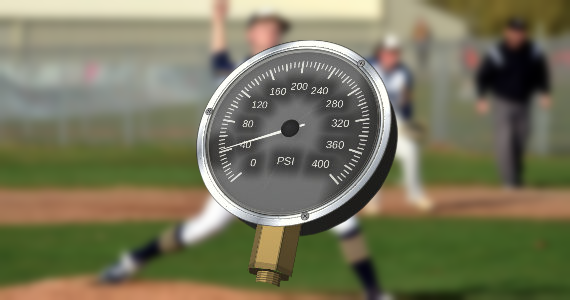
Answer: 40 psi
